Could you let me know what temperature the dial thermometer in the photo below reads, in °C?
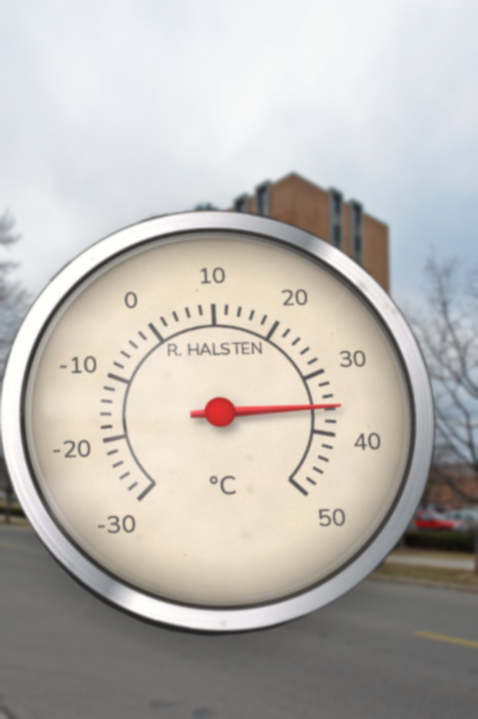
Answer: 36 °C
